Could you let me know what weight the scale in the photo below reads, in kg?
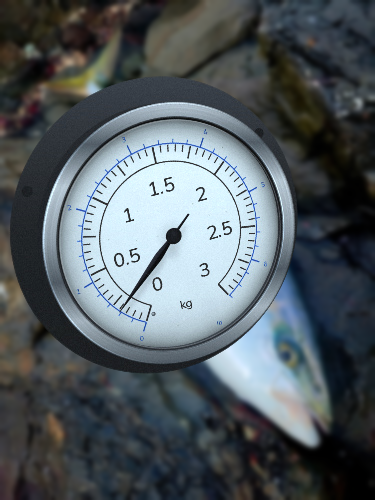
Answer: 0.2 kg
